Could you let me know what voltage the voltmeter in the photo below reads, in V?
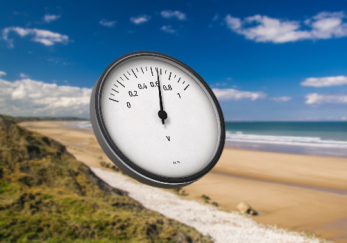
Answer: 0.65 V
